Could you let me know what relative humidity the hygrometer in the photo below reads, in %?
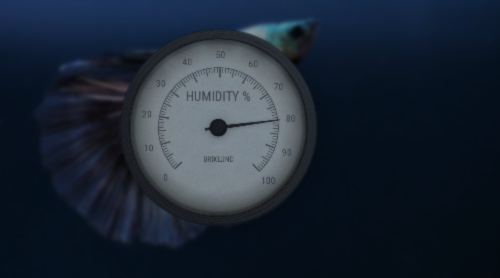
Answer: 80 %
